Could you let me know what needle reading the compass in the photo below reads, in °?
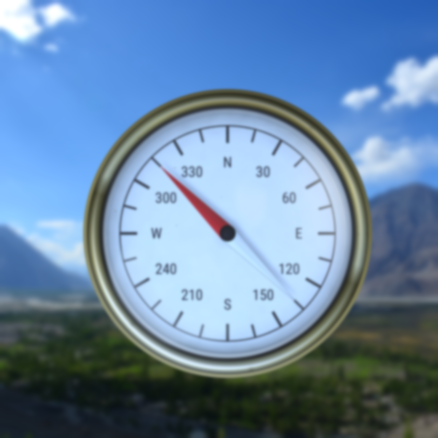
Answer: 315 °
